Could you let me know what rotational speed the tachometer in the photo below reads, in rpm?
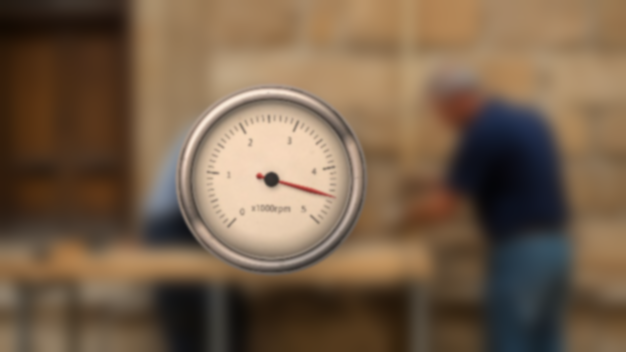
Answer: 4500 rpm
